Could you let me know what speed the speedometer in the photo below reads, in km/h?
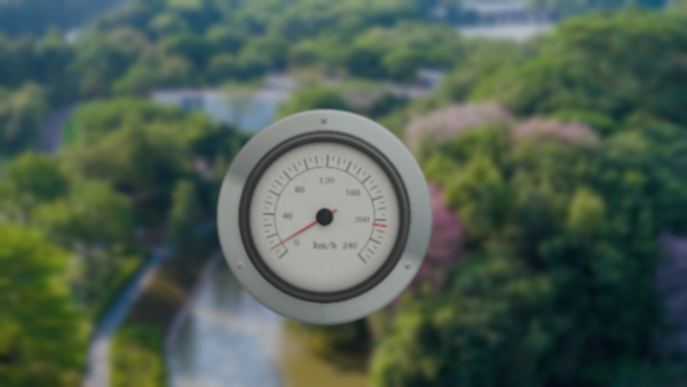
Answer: 10 km/h
